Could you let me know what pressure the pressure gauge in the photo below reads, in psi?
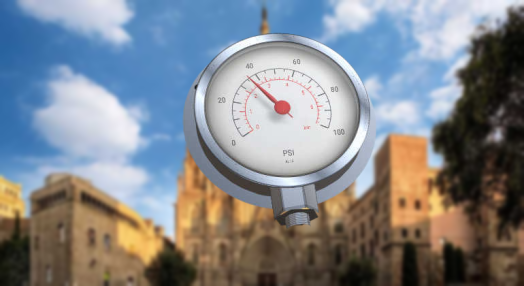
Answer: 35 psi
